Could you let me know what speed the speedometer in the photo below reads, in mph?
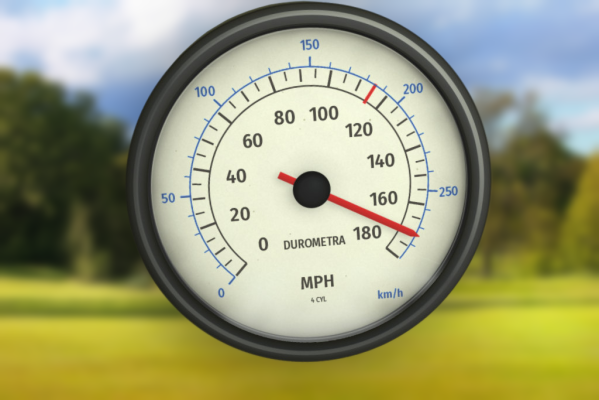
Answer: 170 mph
